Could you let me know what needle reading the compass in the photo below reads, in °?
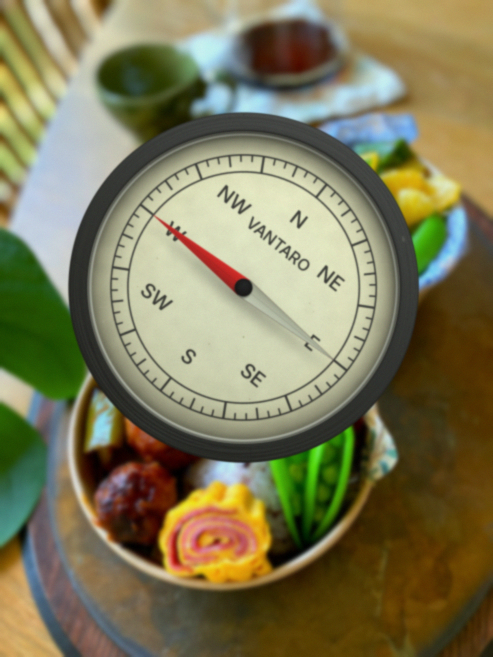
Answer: 270 °
